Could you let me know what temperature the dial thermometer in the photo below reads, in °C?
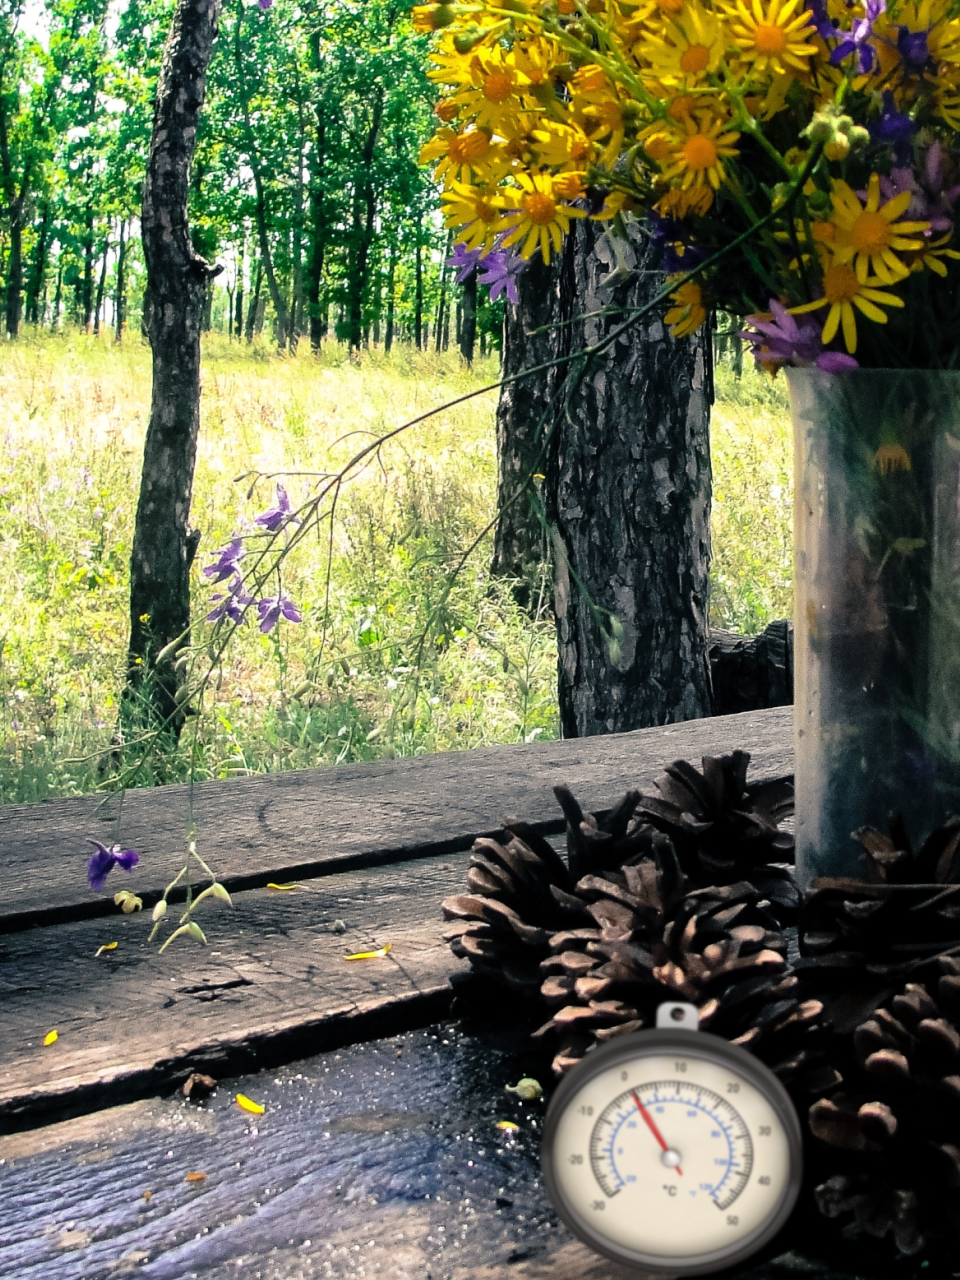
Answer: 0 °C
